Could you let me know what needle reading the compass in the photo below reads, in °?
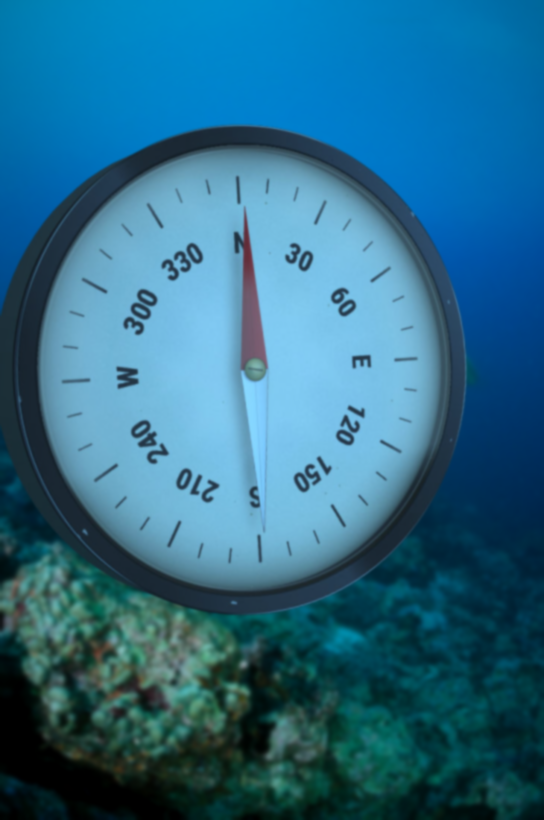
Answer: 0 °
